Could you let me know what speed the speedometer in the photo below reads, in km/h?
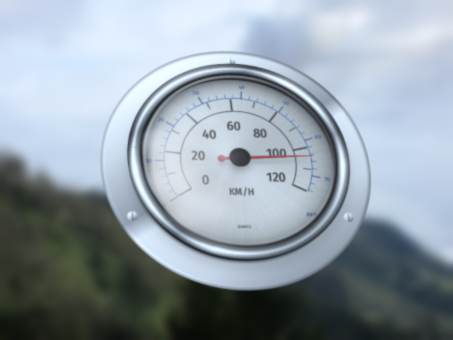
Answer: 105 km/h
